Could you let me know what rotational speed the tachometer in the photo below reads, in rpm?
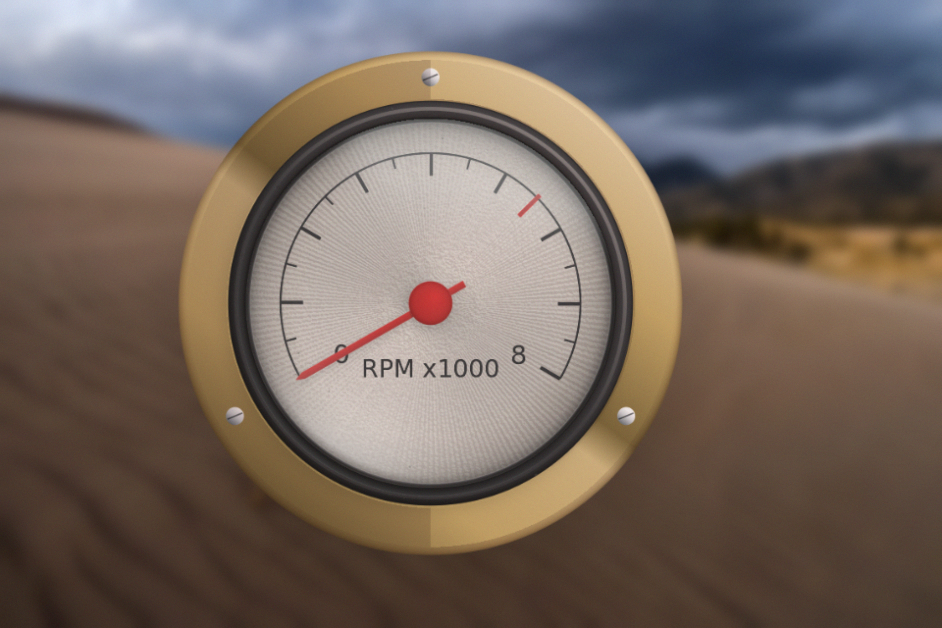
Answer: 0 rpm
